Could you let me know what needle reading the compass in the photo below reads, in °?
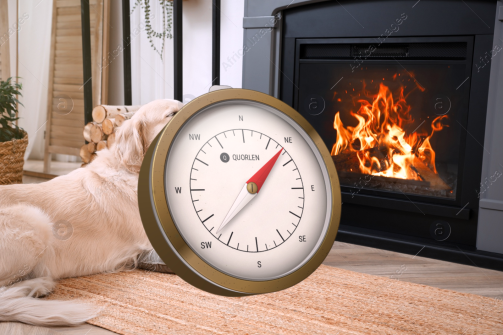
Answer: 45 °
